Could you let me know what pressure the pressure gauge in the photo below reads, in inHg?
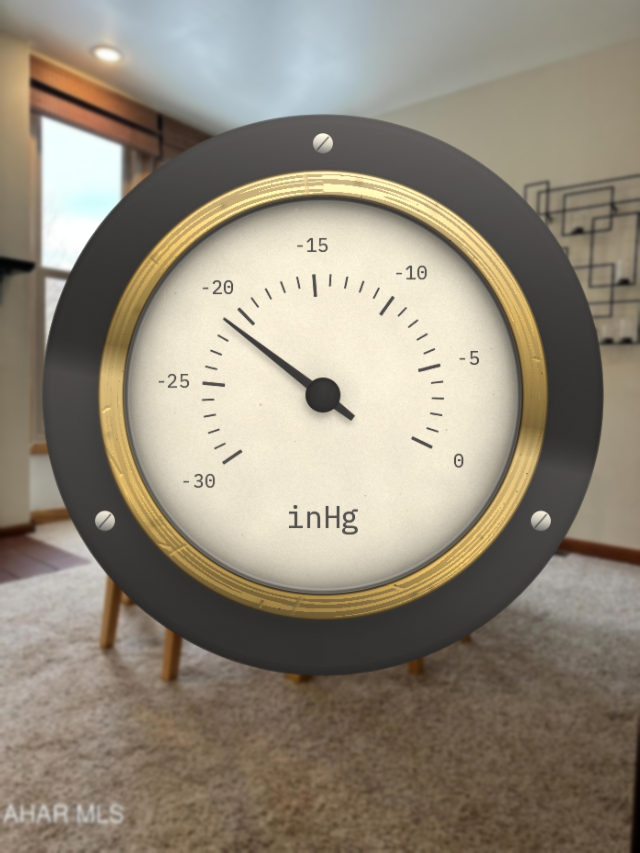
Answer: -21 inHg
